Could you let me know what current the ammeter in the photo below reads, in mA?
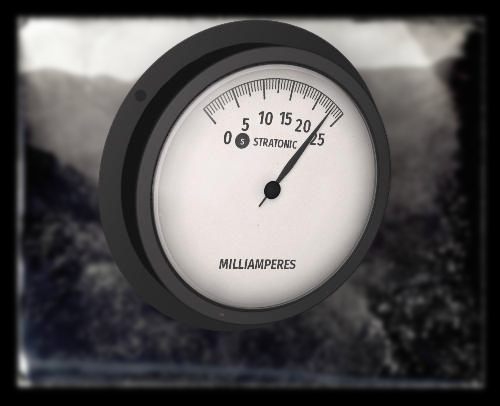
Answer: 22.5 mA
